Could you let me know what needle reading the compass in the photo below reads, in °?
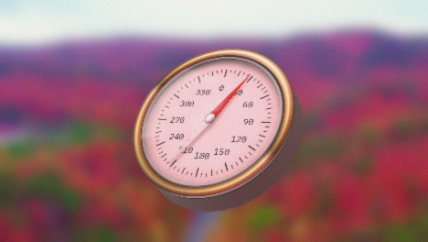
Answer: 30 °
